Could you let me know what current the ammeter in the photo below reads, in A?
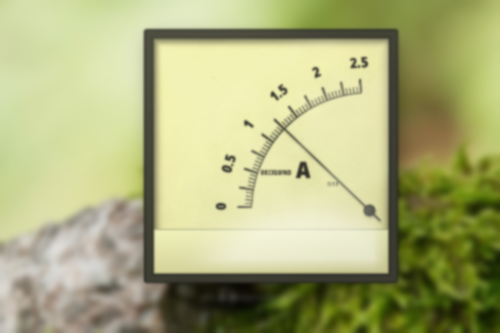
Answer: 1.25 A
